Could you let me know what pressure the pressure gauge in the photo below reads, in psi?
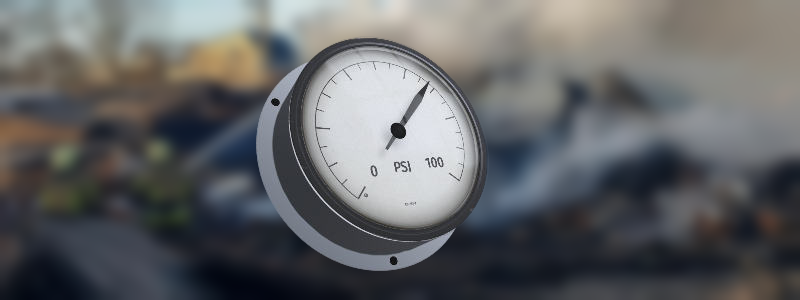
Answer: 67.5 psi
